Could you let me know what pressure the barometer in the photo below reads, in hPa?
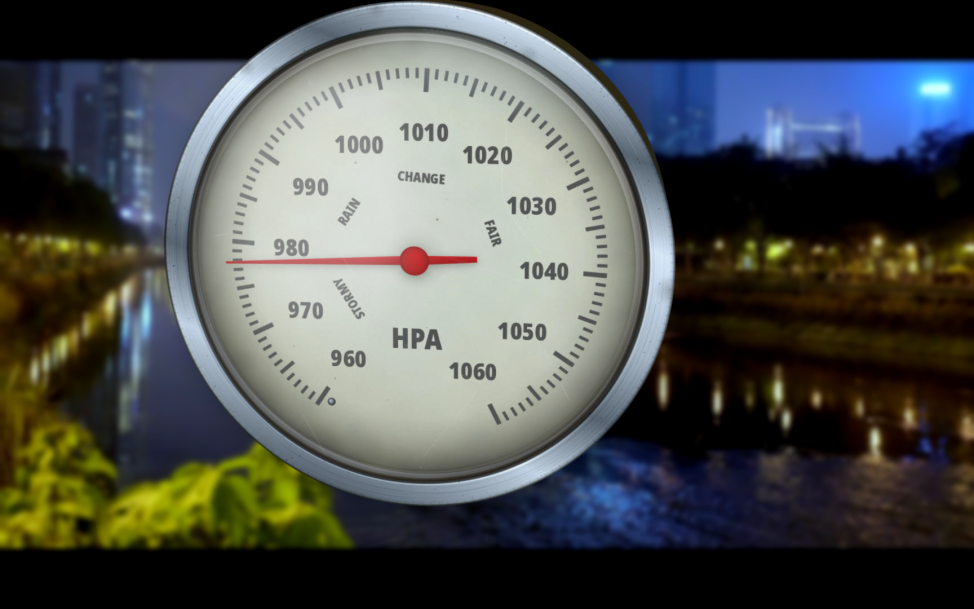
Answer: 978 hPa
